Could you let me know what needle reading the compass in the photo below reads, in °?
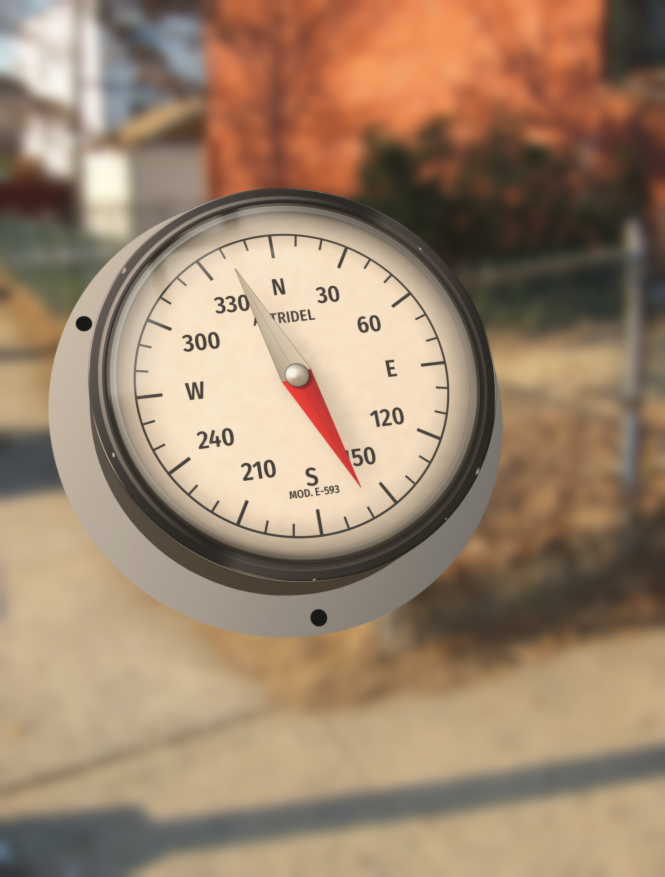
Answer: 160 °
